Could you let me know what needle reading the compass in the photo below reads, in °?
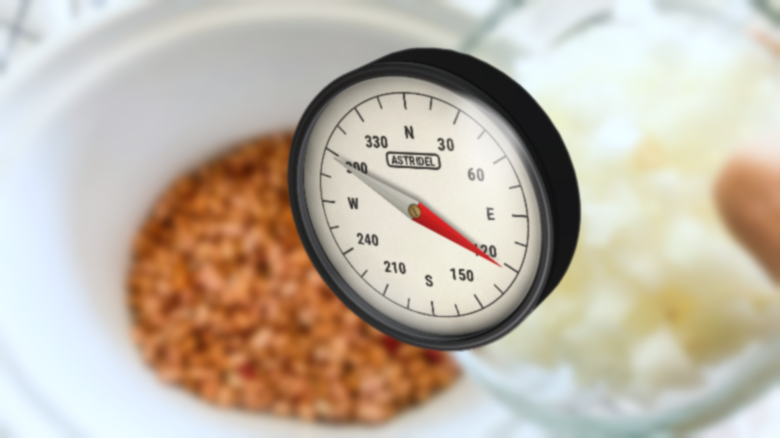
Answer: 120 °
